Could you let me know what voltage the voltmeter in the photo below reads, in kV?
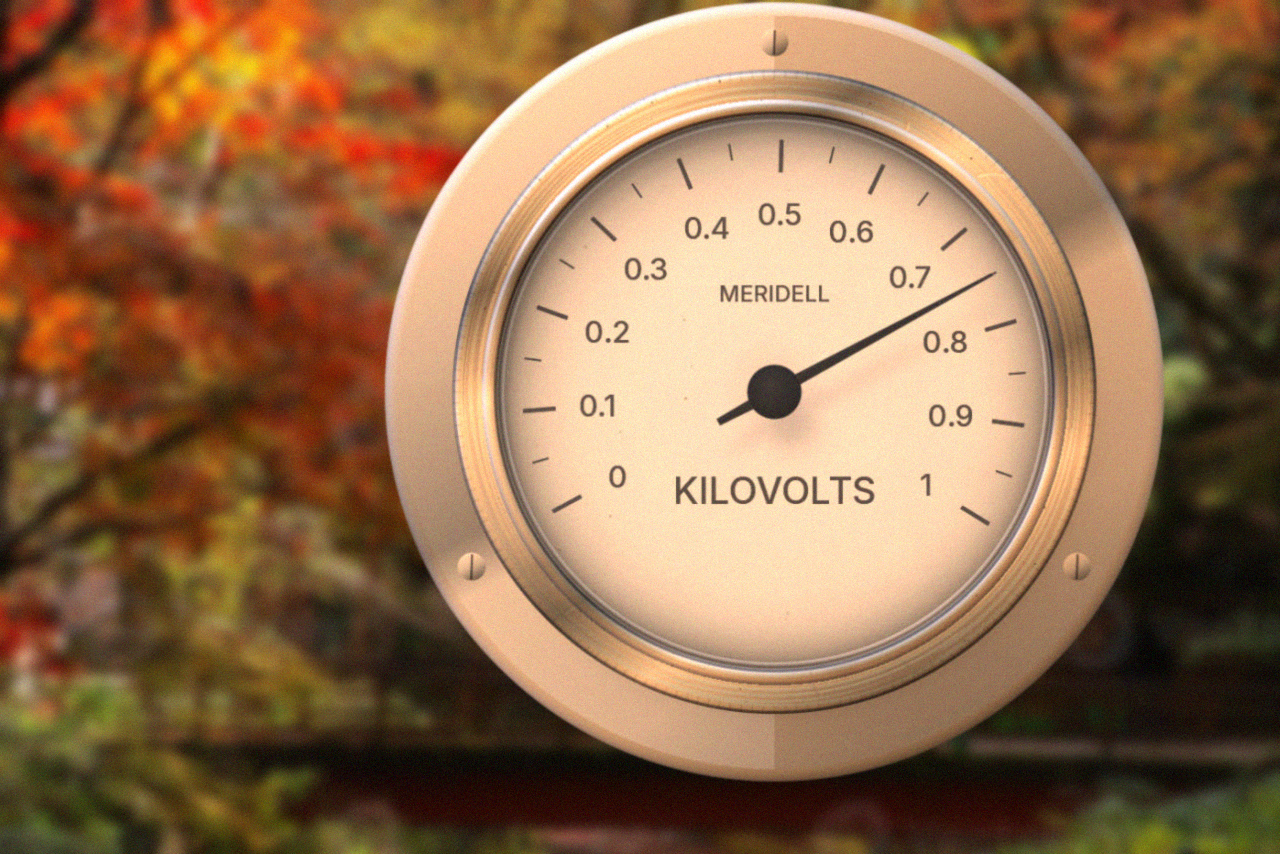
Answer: 0.75 kV
